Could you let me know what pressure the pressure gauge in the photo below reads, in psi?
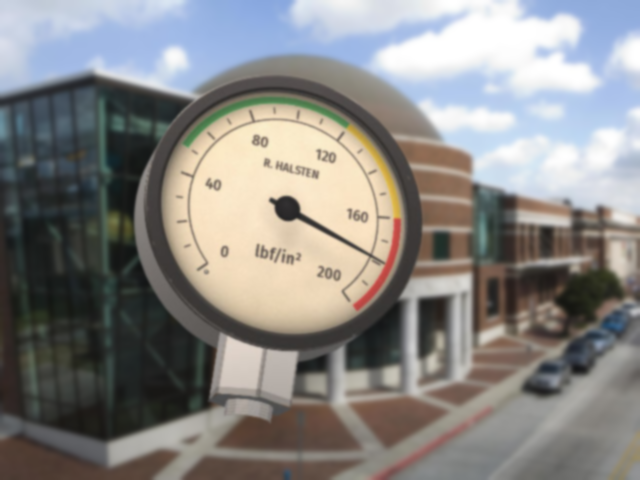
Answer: 180 psi
